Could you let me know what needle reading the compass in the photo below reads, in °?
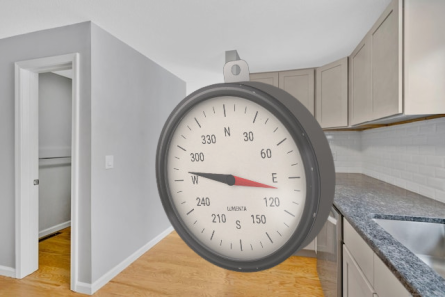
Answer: 100 °
